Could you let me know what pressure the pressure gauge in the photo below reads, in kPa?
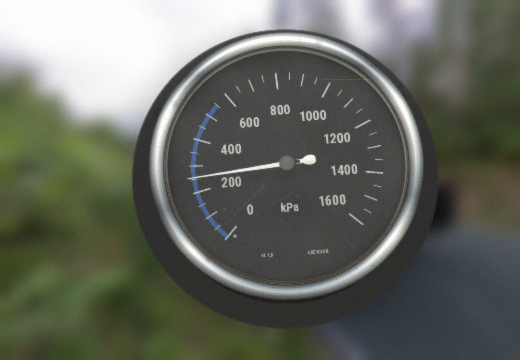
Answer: 250 kPa
